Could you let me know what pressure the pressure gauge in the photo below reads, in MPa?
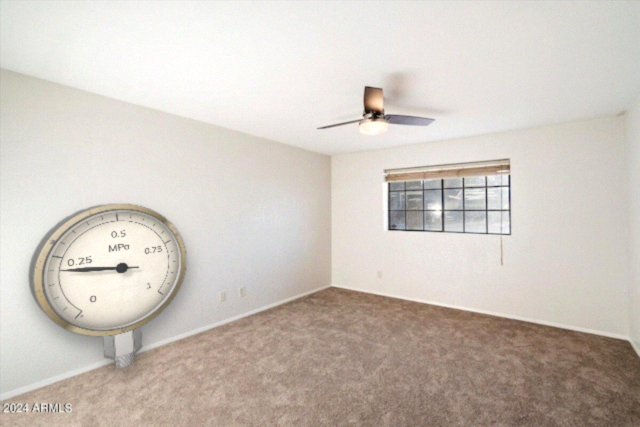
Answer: 0.2 MPa
